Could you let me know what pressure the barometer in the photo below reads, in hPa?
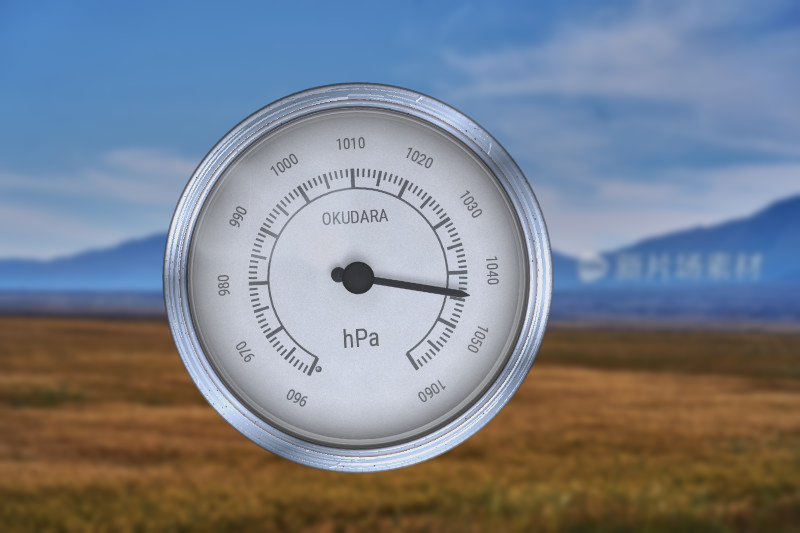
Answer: 1044 hPa
